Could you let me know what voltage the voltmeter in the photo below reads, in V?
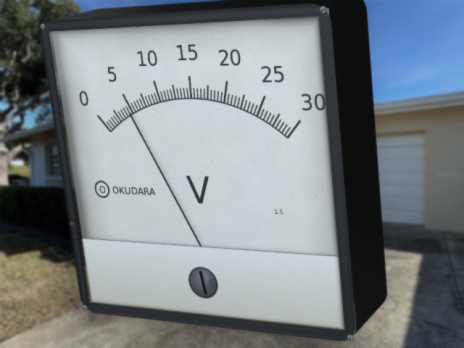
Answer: 5 V
